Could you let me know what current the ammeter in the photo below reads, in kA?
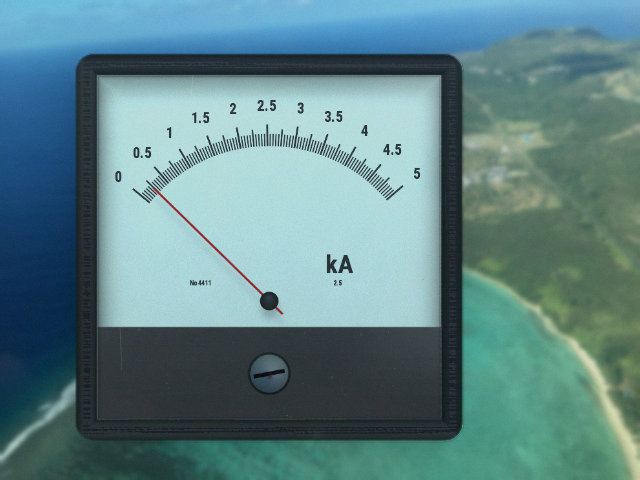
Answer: 0.25 kA
